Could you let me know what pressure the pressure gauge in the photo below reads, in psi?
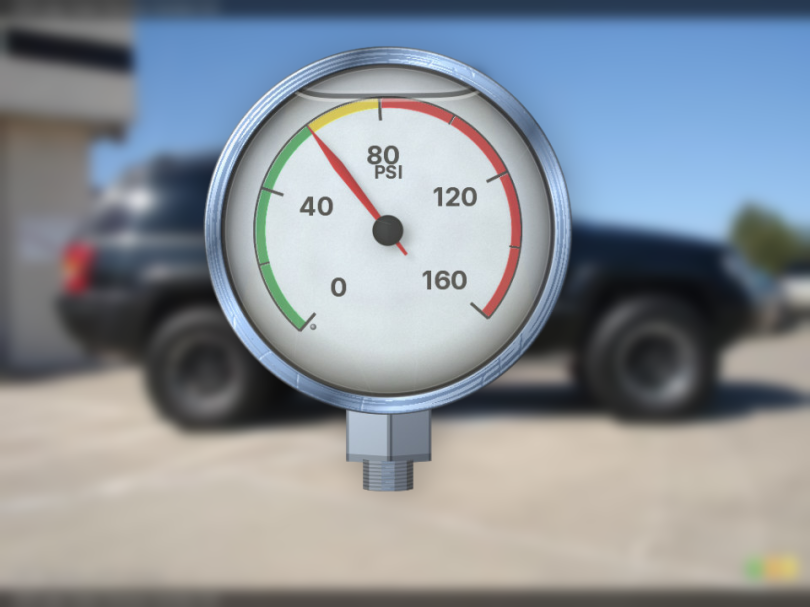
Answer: 60 psi
